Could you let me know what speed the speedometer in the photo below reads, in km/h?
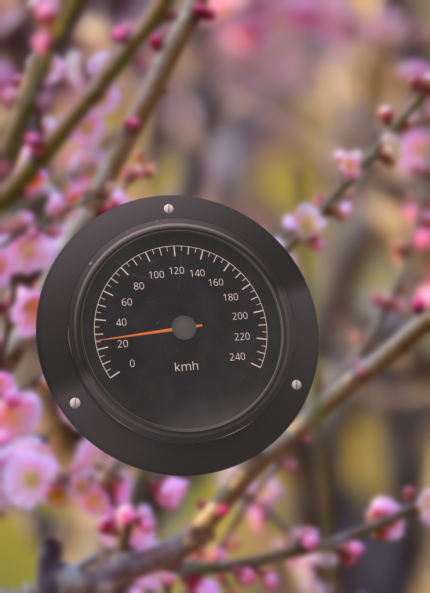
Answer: 25 km/h
